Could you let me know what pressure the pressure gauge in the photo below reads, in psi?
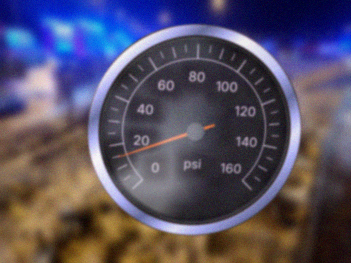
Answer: 15 psi
